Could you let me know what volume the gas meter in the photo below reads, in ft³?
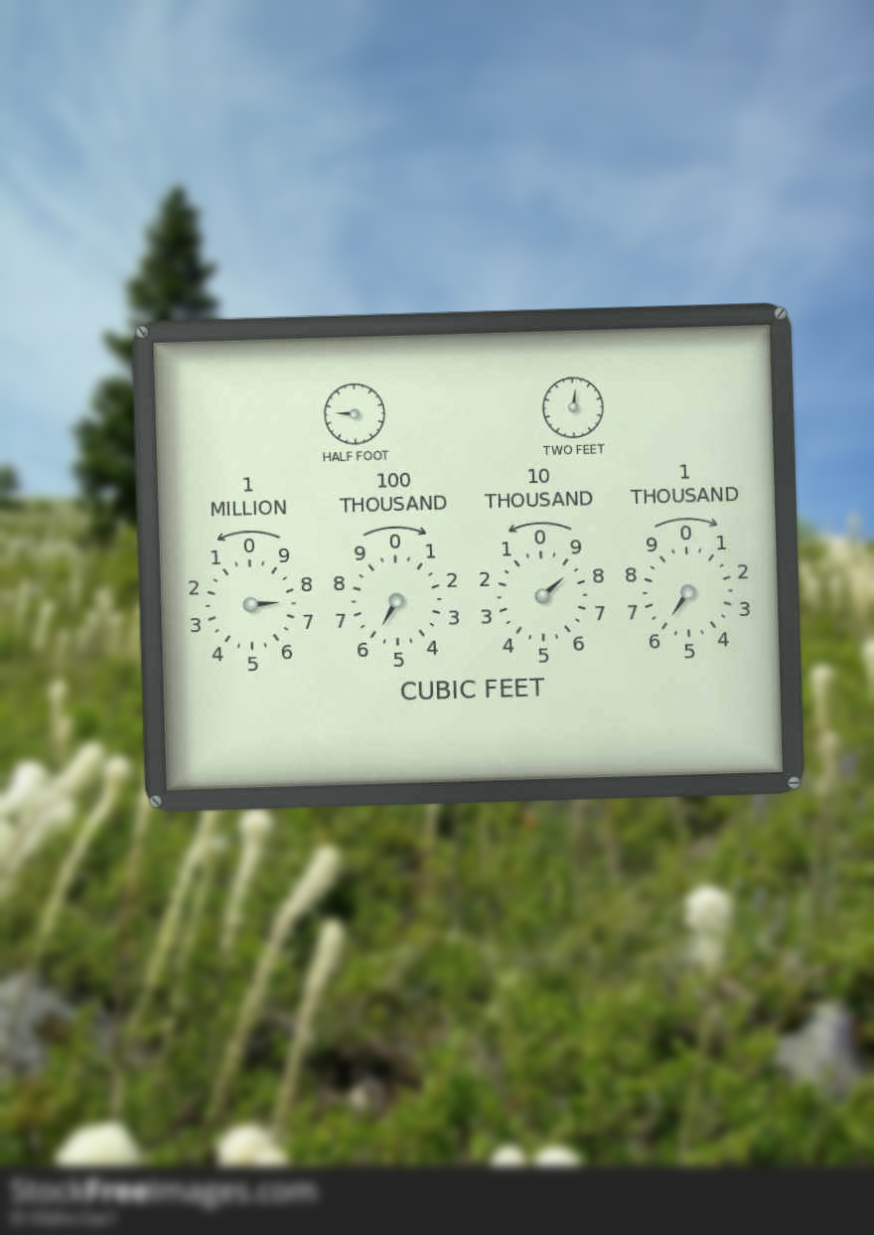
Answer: 758600 ft³
